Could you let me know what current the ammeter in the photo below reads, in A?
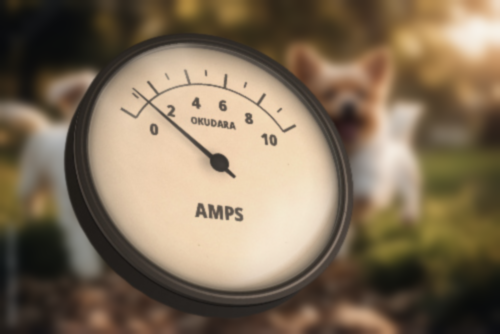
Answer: 1 A
